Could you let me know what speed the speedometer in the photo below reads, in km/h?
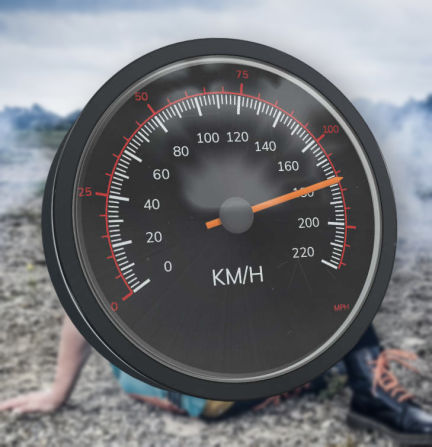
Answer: 180 km/h
